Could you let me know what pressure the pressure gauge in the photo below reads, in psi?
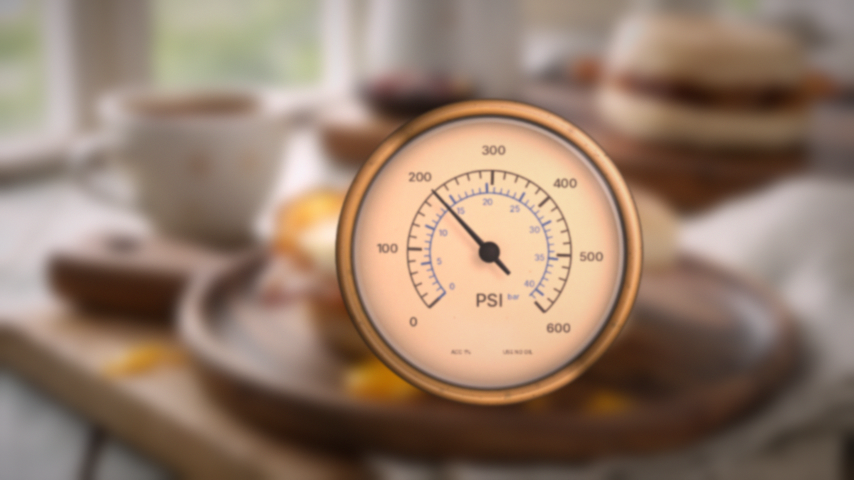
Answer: 200 psi
